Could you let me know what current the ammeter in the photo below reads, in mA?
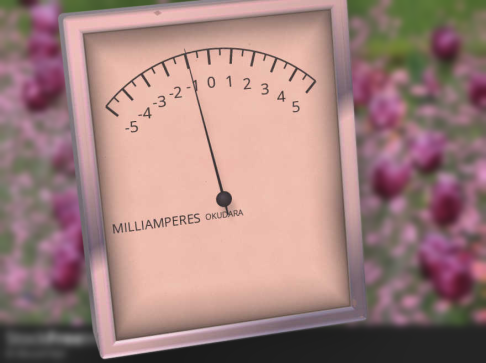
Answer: -1 mA
